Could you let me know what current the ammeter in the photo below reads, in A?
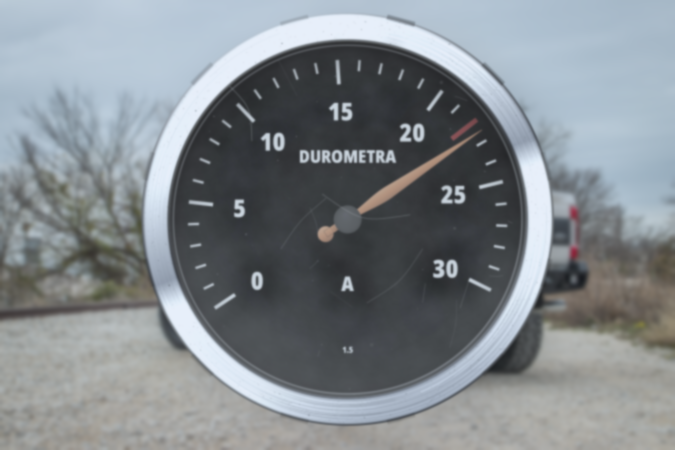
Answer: 22.5 A
